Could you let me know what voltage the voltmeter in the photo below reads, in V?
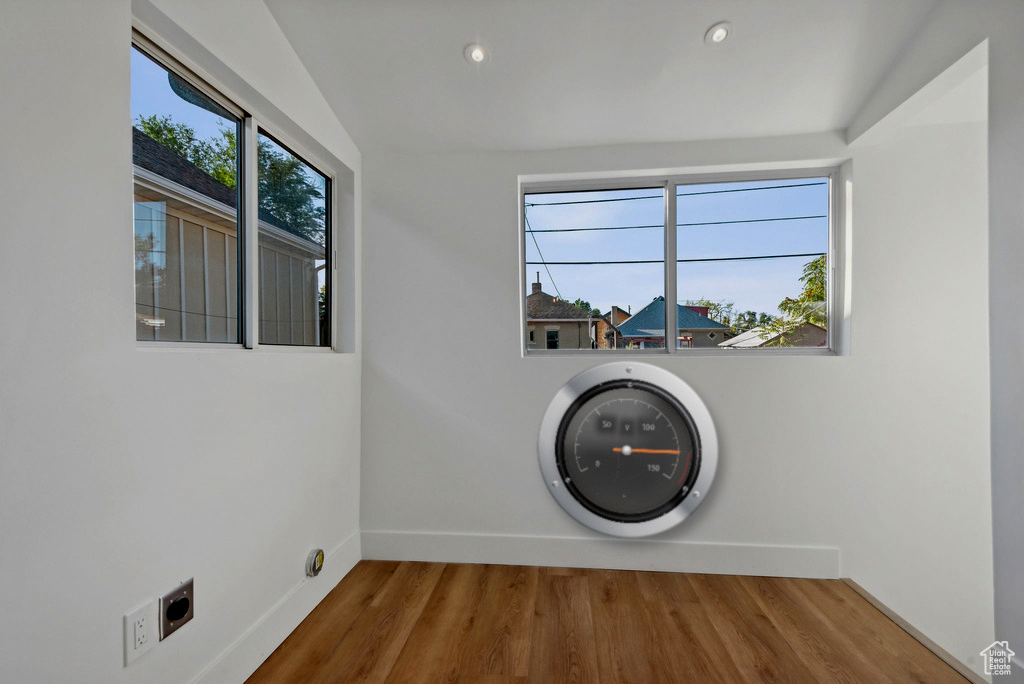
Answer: 130 V
